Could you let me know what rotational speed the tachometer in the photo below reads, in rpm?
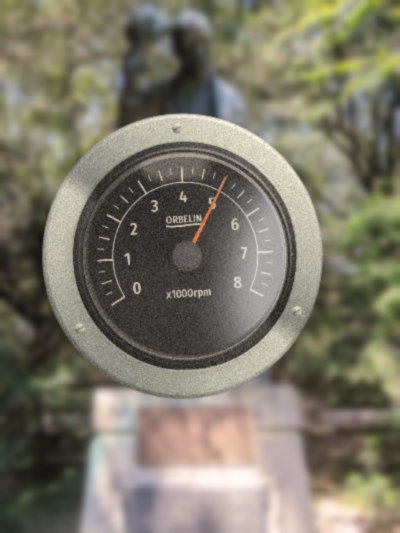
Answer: 5000 rpm
